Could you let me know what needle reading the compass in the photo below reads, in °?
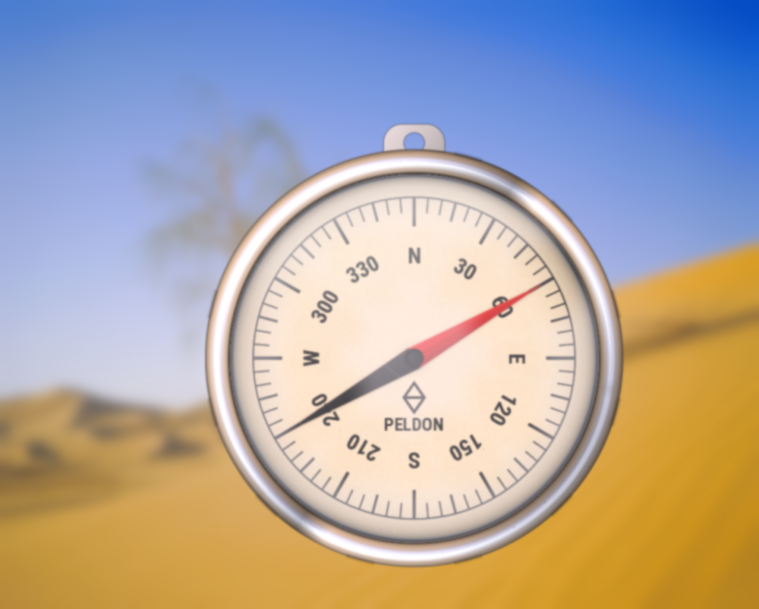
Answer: 60 °
